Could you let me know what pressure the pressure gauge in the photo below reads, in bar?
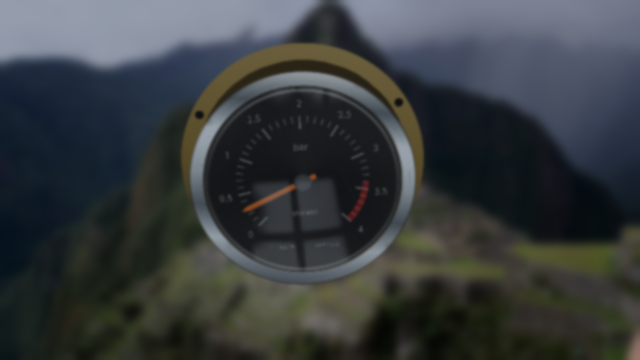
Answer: 0.3 bar
